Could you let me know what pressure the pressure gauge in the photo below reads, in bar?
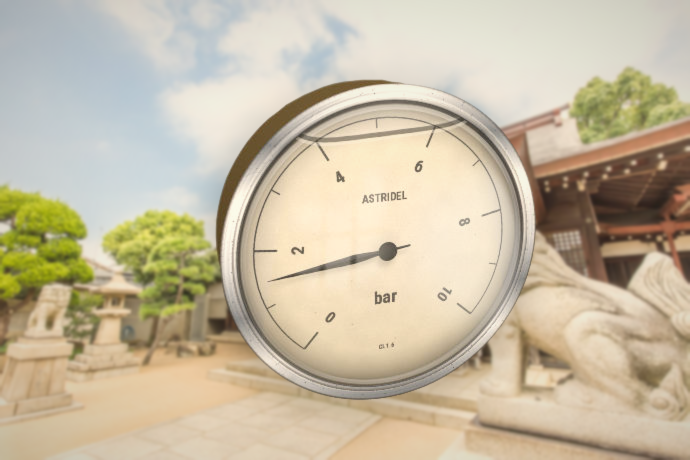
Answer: 1.5 bar
